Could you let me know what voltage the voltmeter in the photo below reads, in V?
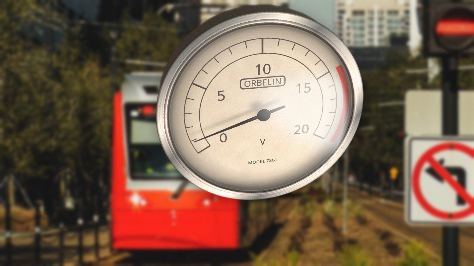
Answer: 1 V
